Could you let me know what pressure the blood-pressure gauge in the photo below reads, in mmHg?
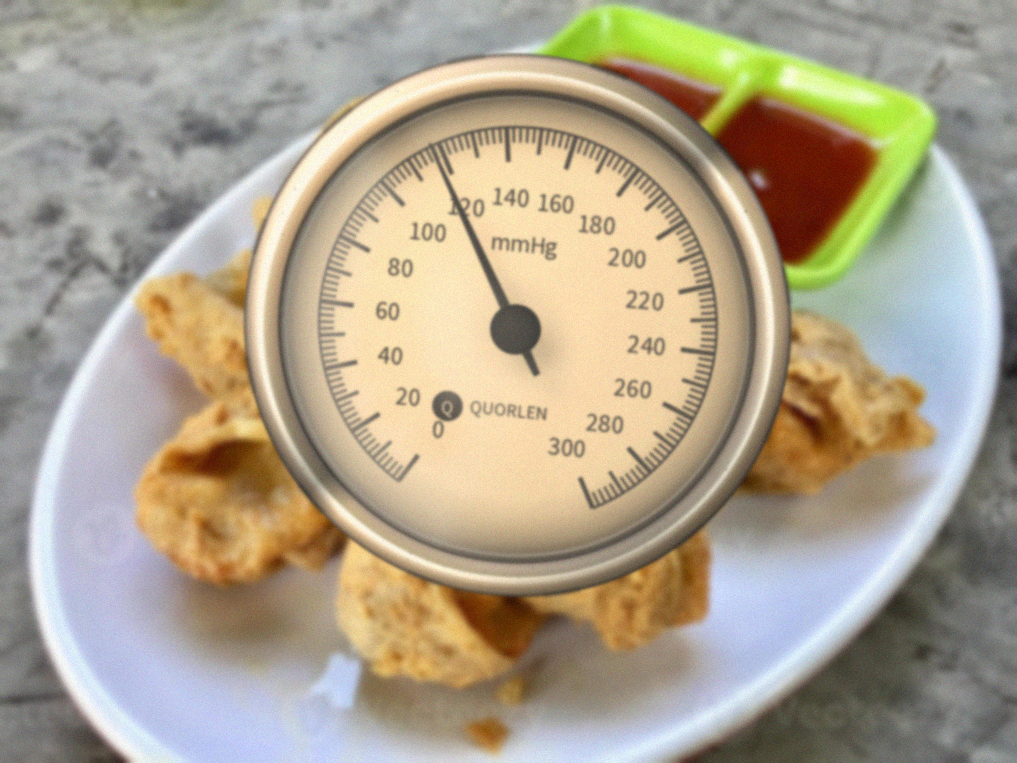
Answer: 118 mmHg
